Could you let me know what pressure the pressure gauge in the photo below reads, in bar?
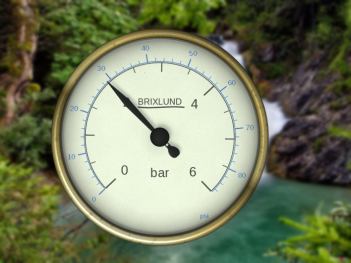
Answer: 2 bar
